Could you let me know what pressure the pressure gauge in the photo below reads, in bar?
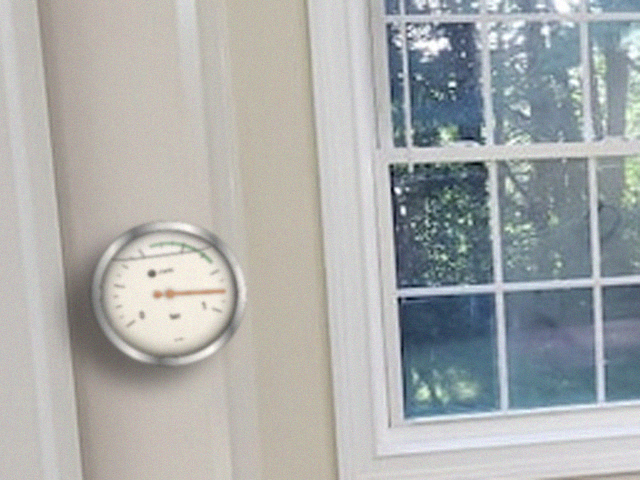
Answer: 0.9 bar
